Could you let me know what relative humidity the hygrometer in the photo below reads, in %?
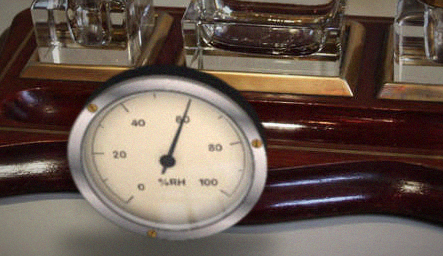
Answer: 60 %
